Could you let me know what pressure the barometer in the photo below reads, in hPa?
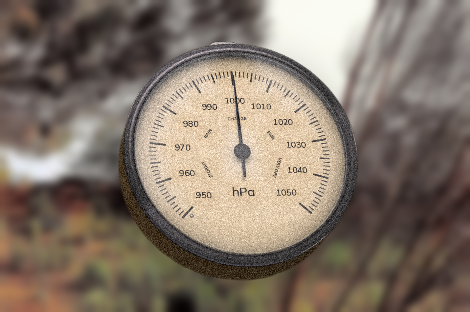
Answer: 1000 hPa
